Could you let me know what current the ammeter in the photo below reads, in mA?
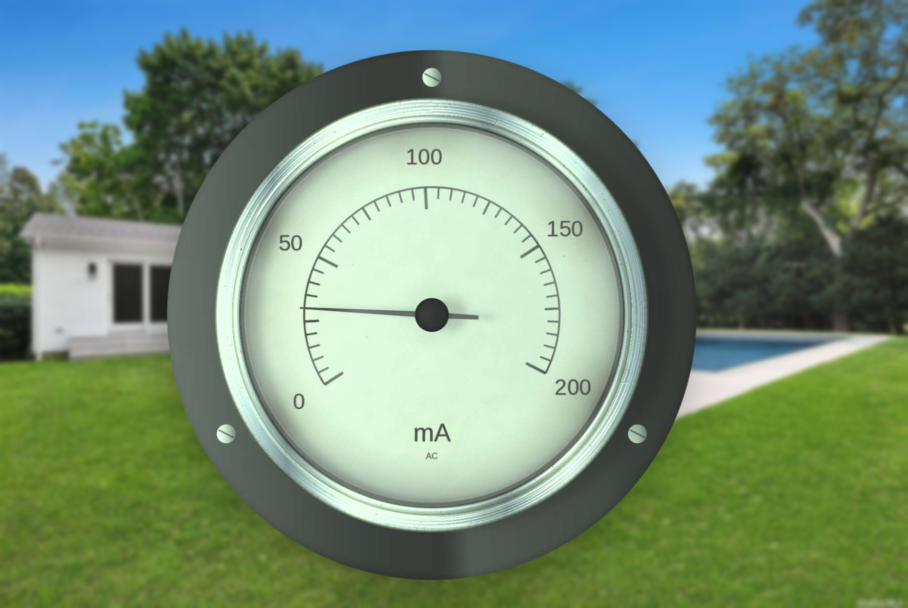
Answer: 30 mA
